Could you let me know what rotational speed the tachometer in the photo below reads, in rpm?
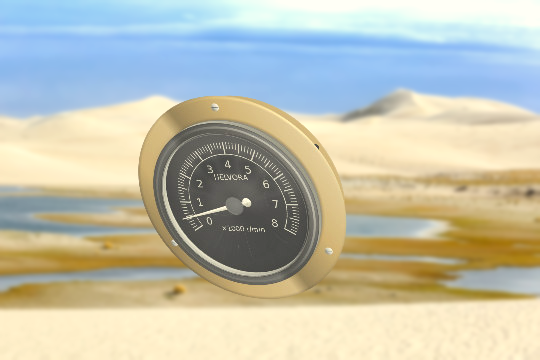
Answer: 500 rpm
